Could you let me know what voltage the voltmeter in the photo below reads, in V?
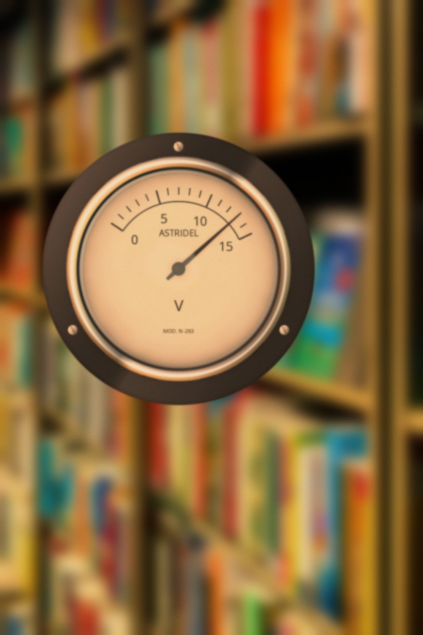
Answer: 13 V
